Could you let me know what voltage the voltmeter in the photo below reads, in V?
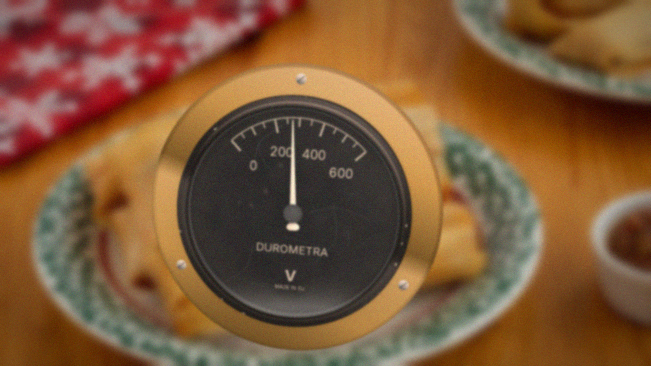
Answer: 275 V
